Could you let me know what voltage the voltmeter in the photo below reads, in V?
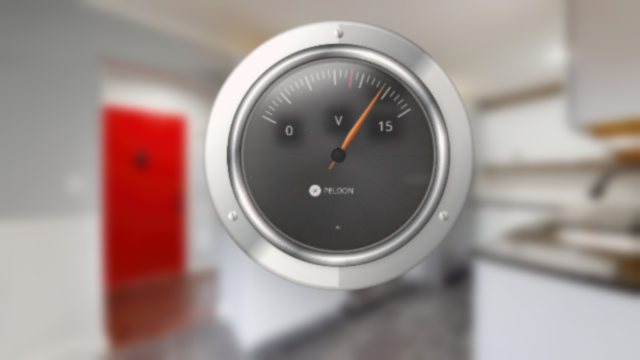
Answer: 12 V
